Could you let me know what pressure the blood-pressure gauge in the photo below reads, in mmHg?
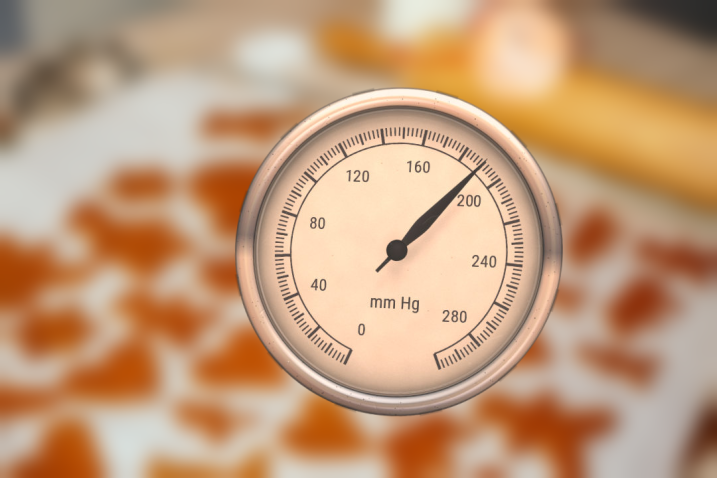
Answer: 190 mmHg
